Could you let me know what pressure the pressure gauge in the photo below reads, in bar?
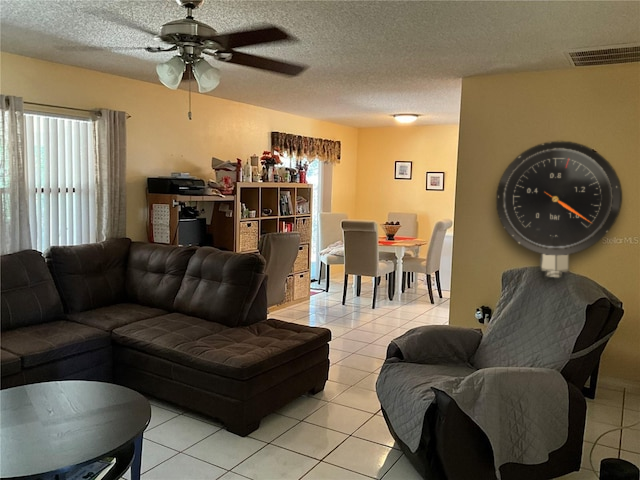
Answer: 1.55 bar
